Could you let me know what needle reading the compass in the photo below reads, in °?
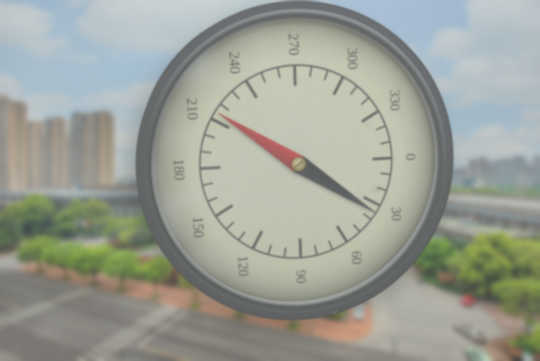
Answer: 215 °
